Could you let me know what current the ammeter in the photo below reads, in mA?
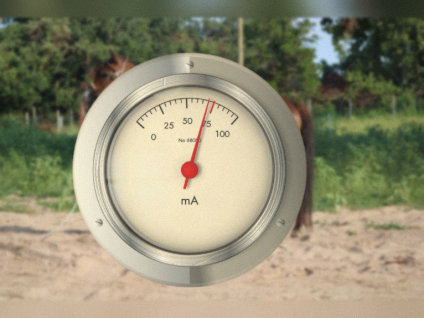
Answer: 70 mA
